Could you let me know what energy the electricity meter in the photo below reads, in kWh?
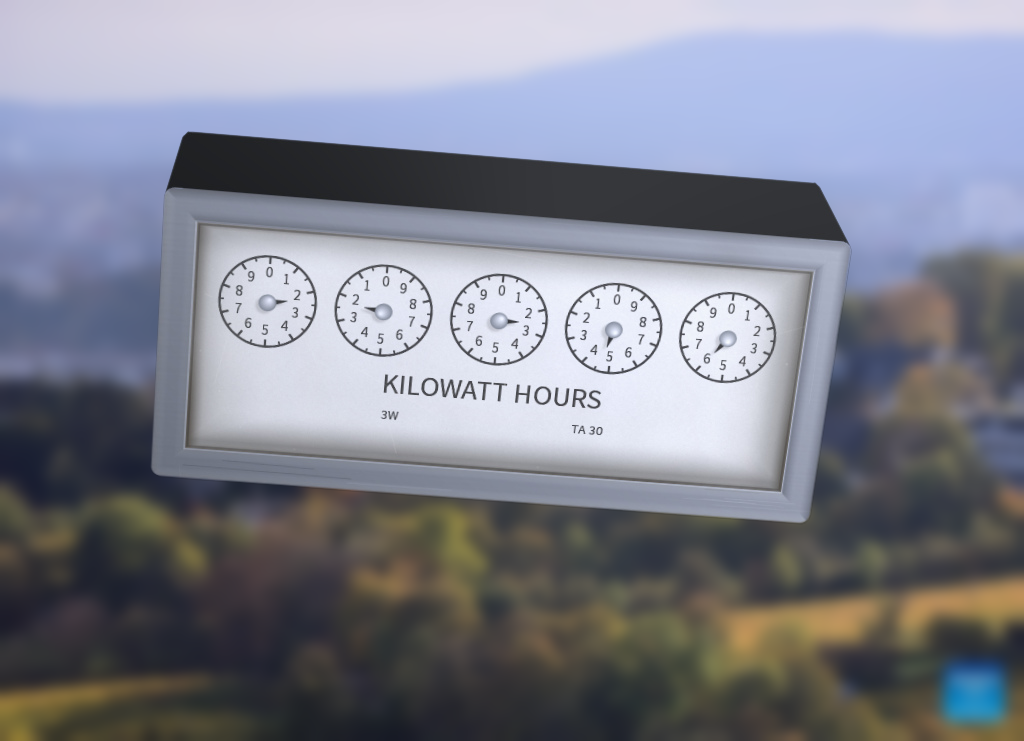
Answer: 22246 kWh
